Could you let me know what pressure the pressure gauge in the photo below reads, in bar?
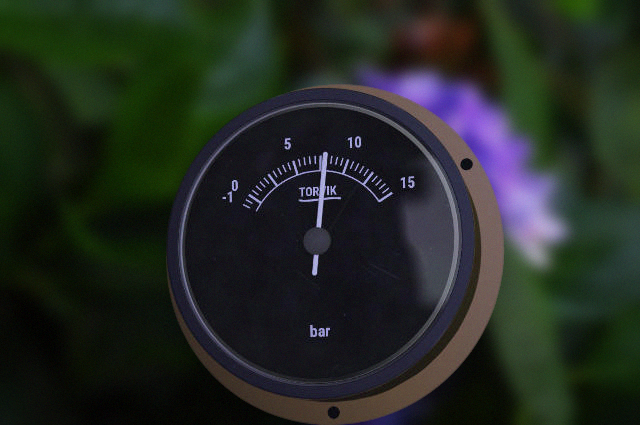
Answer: 8 bar
